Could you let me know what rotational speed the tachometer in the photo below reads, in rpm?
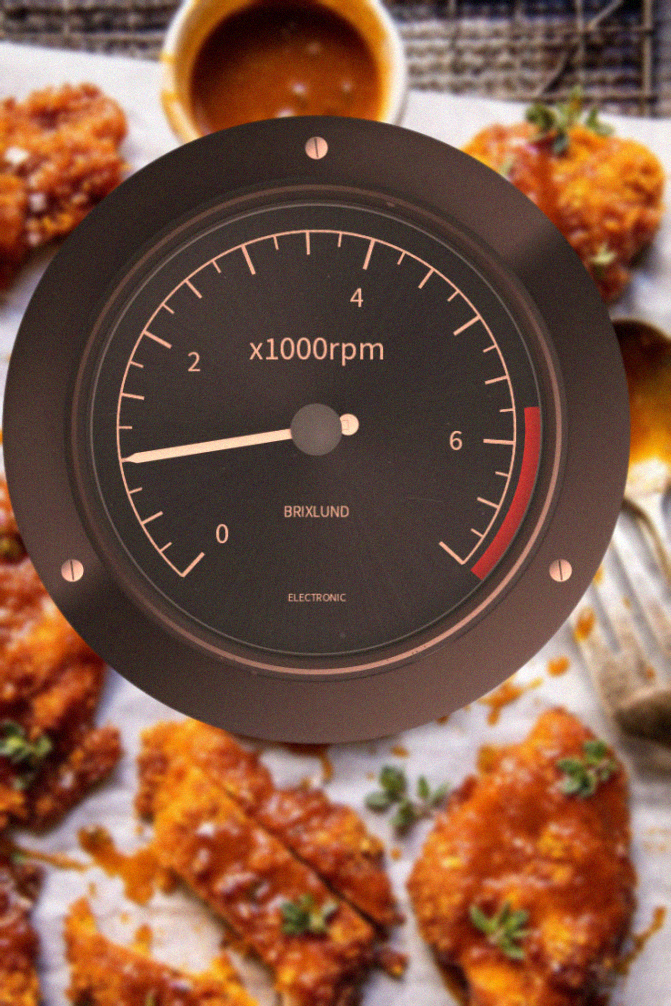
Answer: 1000 rpm
